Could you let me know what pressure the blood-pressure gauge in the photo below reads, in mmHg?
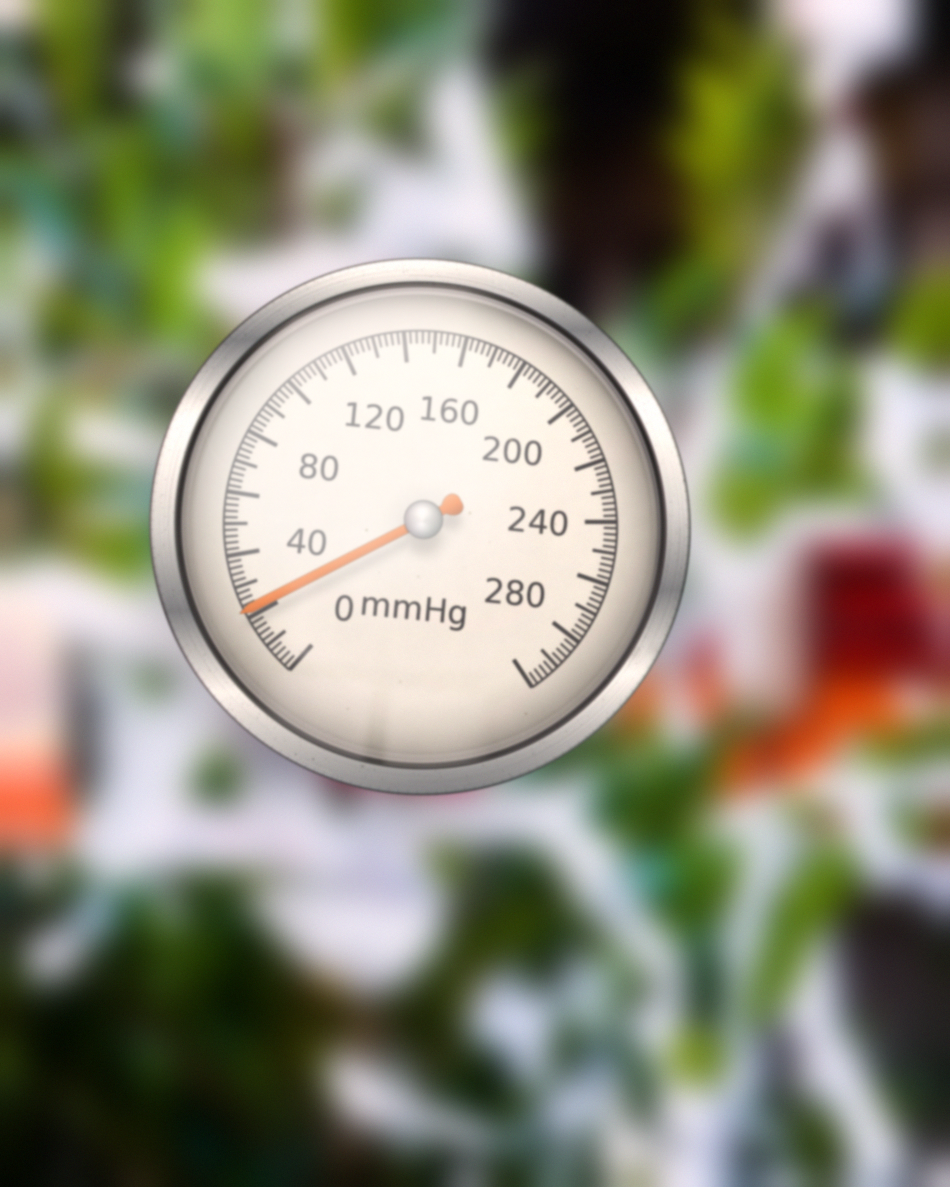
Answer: 22 mmHg
